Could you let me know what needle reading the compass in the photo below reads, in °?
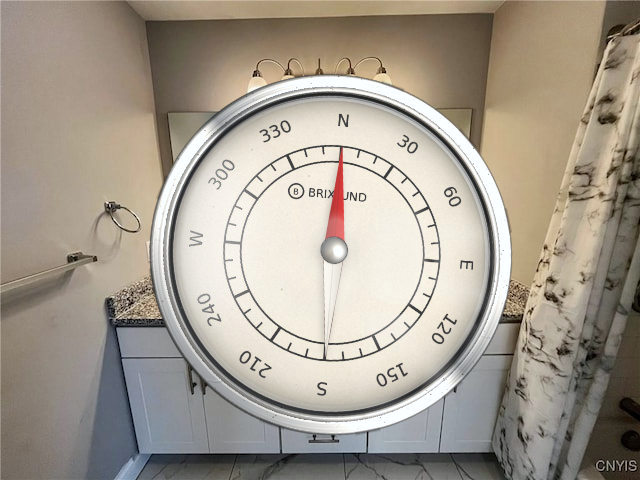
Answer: 0 °
